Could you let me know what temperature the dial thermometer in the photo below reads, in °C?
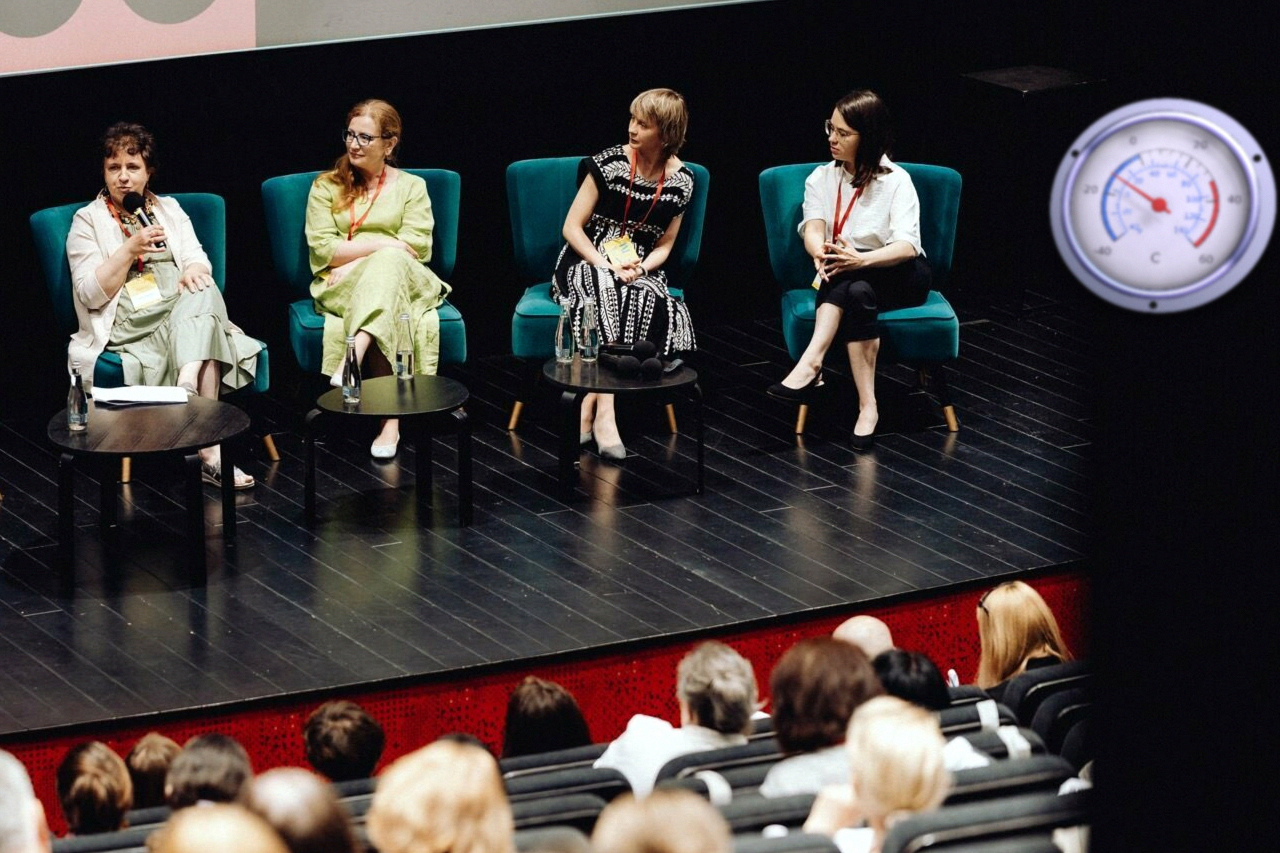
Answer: -12 °C
